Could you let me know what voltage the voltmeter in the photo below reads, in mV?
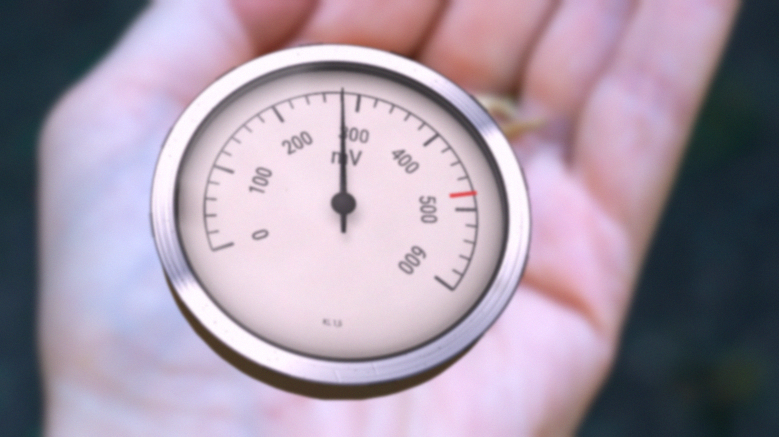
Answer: 280 mV
